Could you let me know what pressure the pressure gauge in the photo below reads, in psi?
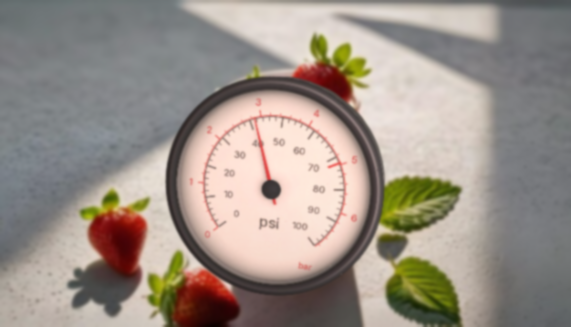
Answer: 42 psi
